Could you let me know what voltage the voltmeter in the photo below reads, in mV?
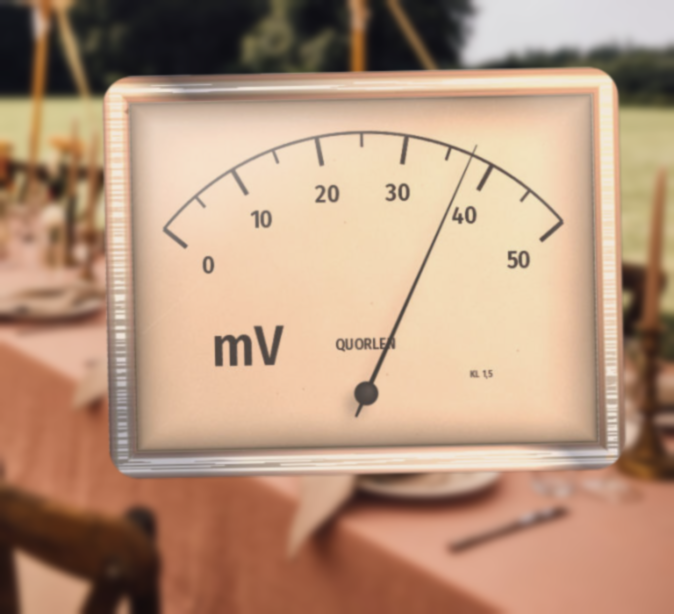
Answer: 37.5 mV
